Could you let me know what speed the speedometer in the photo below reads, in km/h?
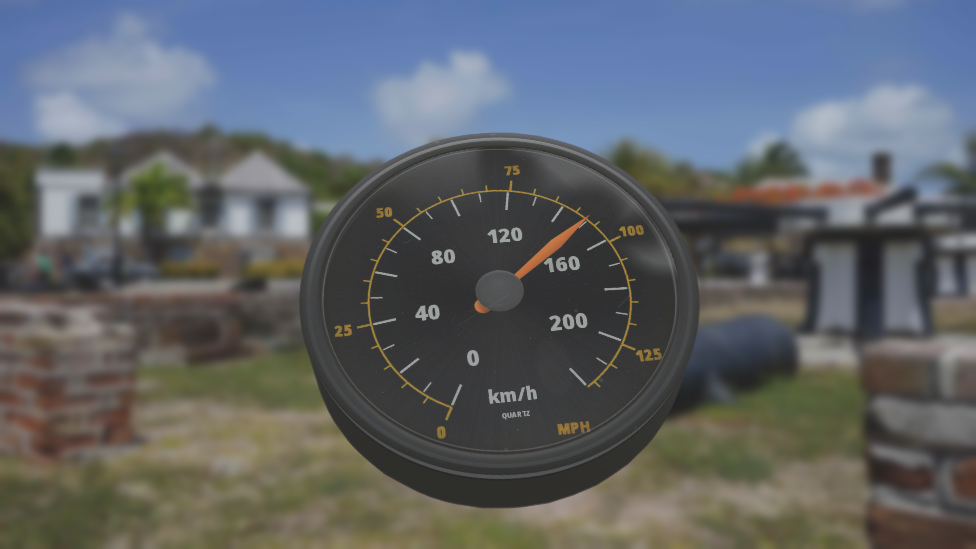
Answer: 150 km/h
